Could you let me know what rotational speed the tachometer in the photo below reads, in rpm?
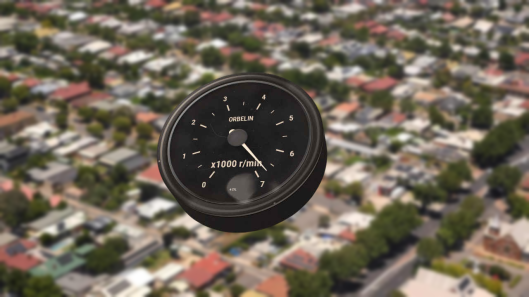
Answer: 6750 rpm
